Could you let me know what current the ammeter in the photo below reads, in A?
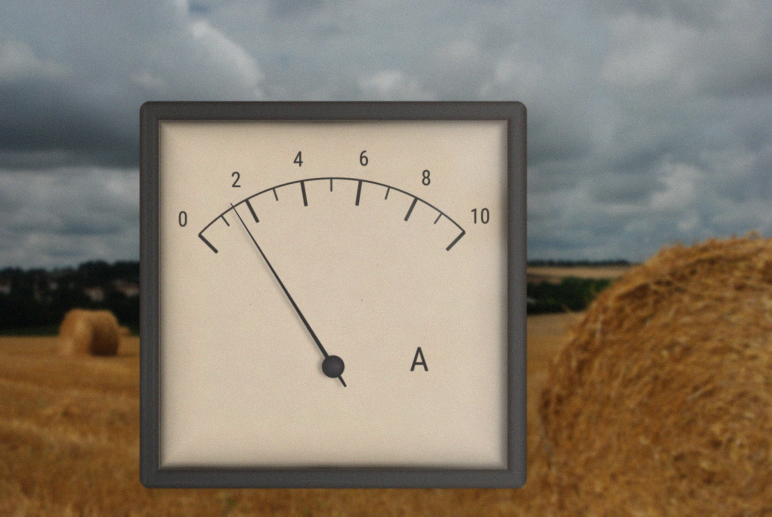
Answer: 1.5 A
